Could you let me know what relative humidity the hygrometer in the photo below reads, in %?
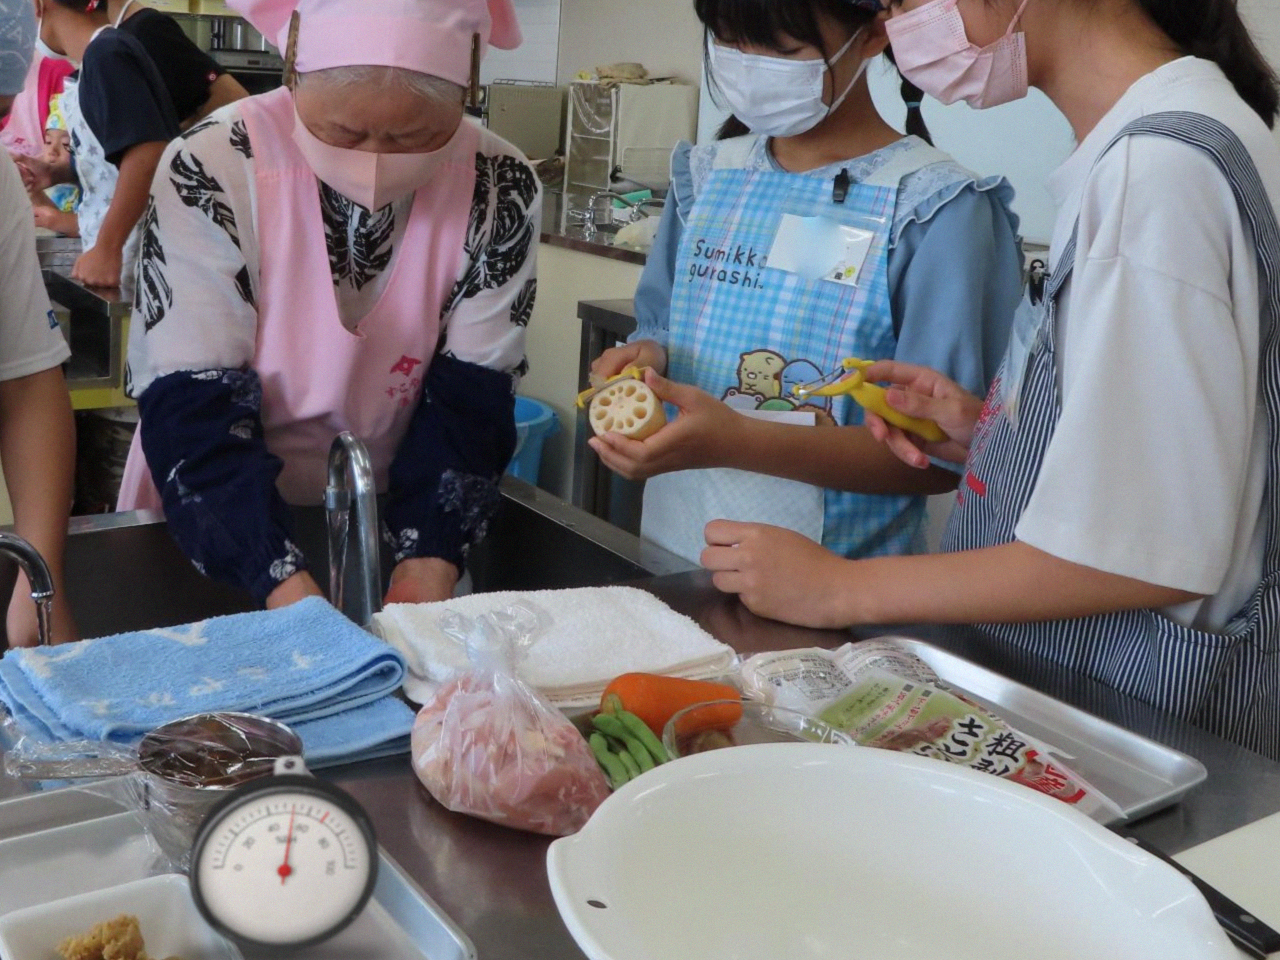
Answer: 52 %
